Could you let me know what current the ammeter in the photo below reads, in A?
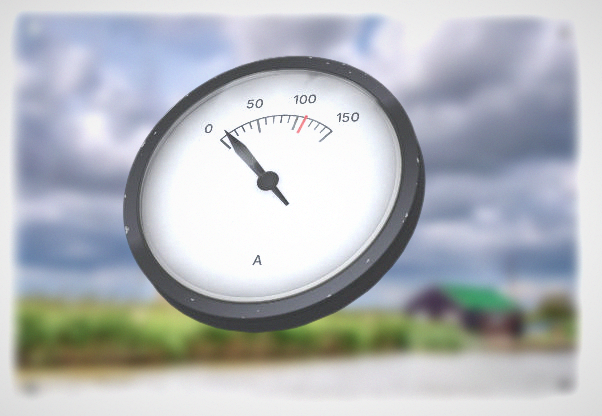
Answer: 10 A
